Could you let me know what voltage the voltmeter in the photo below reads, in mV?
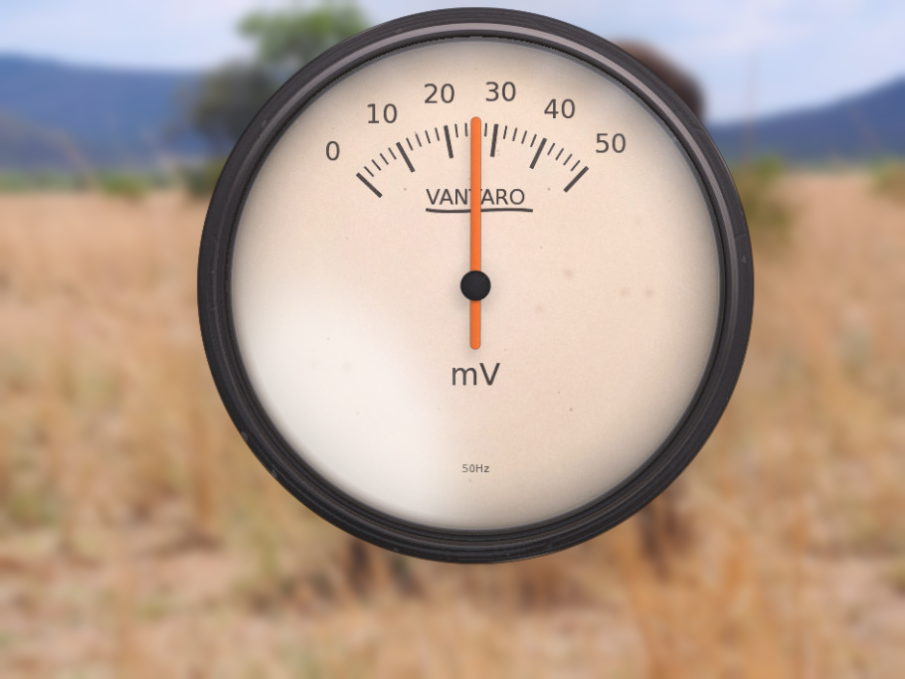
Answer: 26 mV
